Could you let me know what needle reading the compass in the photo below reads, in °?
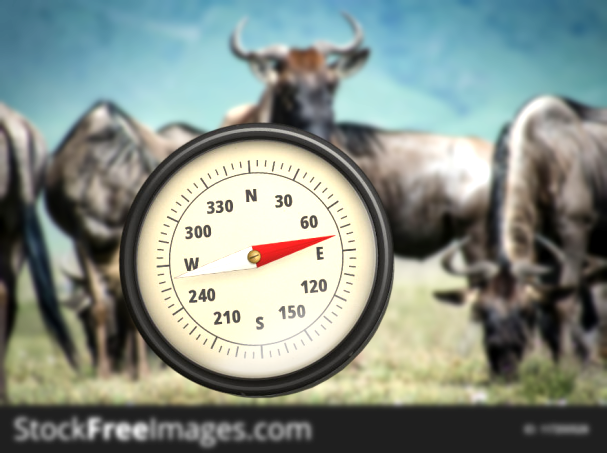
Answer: 80 °
